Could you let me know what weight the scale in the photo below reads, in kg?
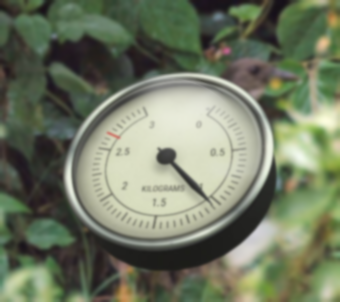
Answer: 1.05 kg
